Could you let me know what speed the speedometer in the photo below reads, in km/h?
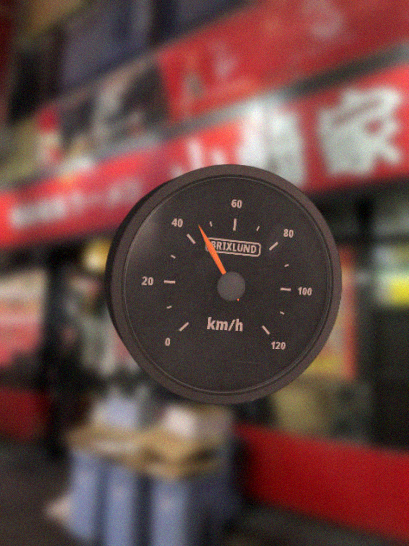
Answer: 45 km/h
